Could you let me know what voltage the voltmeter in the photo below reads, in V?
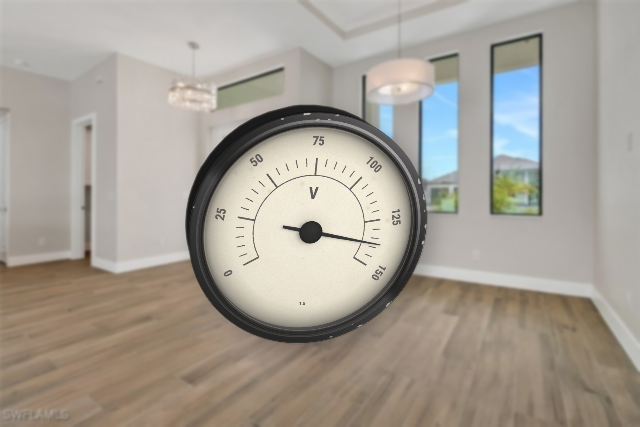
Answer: 137.5 V
